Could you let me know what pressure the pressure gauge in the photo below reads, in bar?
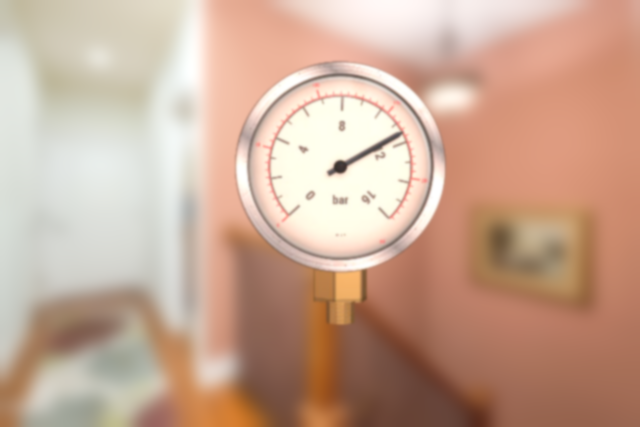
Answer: 11.5 bar
